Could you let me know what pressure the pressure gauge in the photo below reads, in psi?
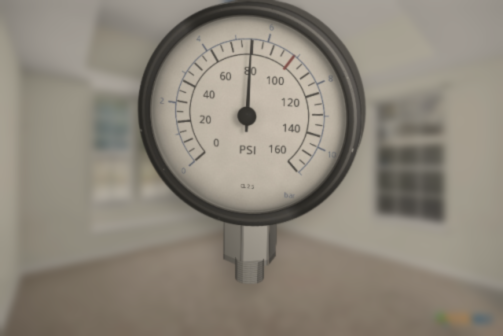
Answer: 80 psi
